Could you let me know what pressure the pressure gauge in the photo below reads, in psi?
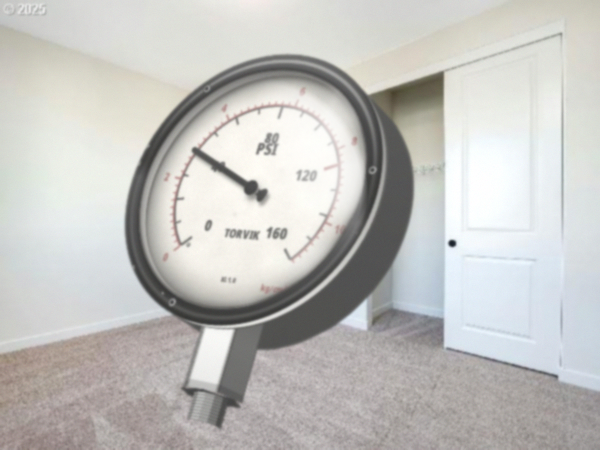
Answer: 40 psi
